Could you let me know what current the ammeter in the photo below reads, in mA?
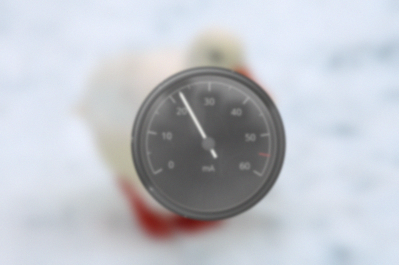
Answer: 22.5 mA
